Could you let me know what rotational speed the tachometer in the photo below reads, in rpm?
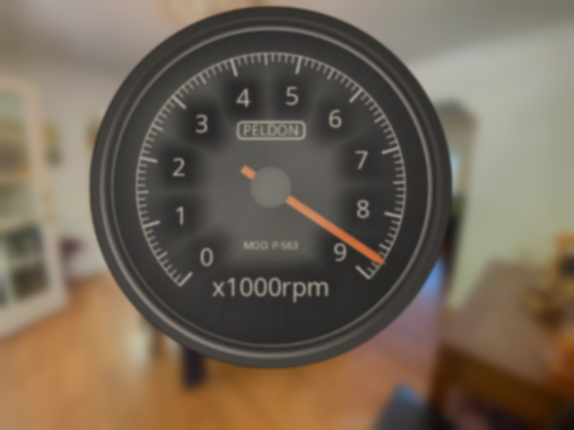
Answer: 8700 rpm
